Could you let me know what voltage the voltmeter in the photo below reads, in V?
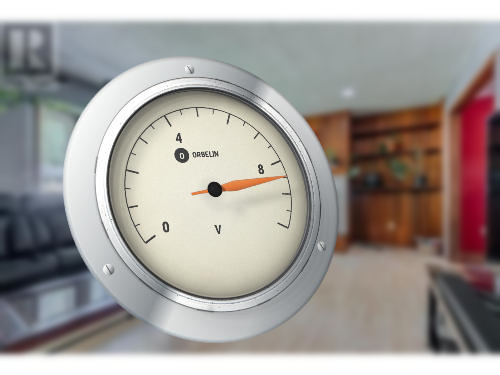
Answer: 8.5 V
